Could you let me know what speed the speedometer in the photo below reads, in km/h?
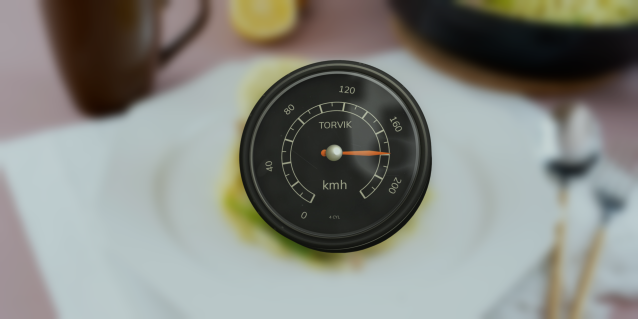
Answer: 180 km/h
